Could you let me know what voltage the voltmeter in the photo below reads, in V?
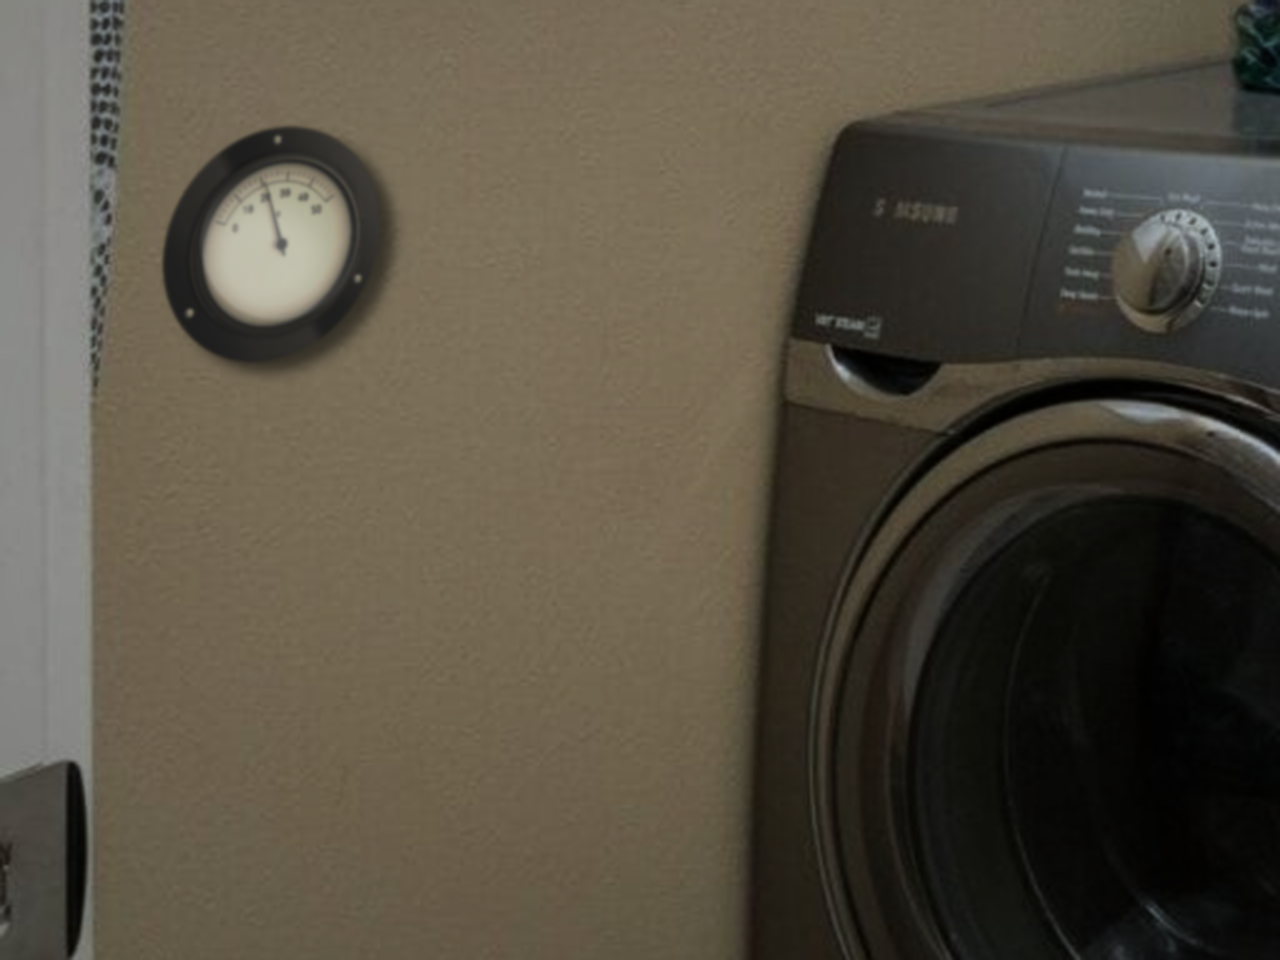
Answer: 20 V
